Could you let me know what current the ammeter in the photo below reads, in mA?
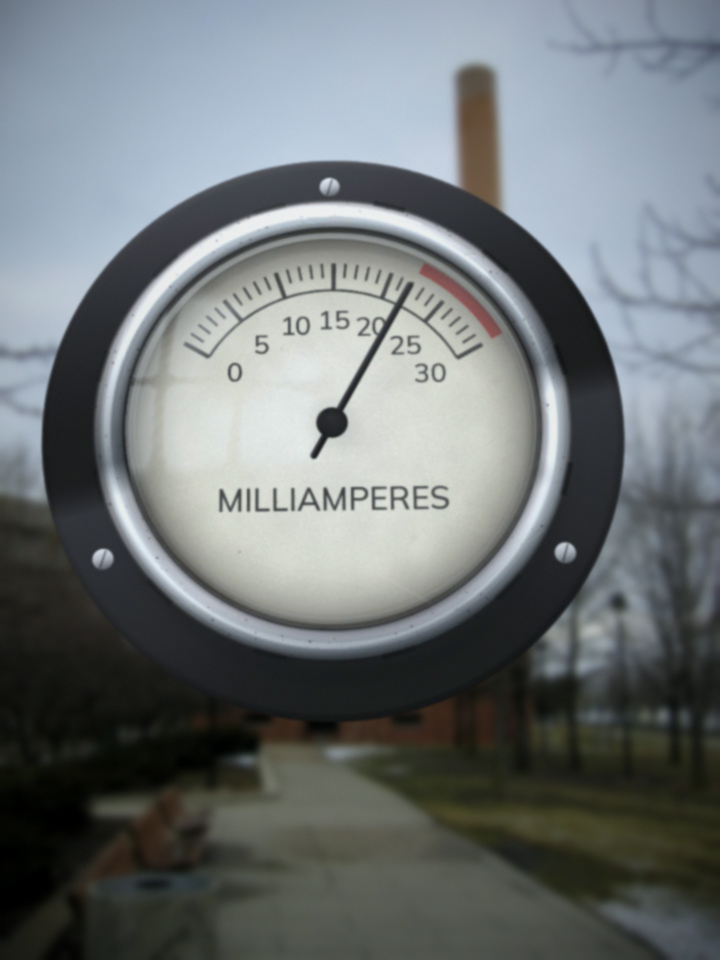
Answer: 22 mA
